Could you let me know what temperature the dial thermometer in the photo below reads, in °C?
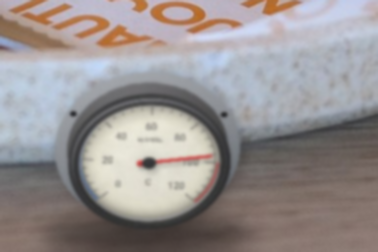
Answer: 96 °C
